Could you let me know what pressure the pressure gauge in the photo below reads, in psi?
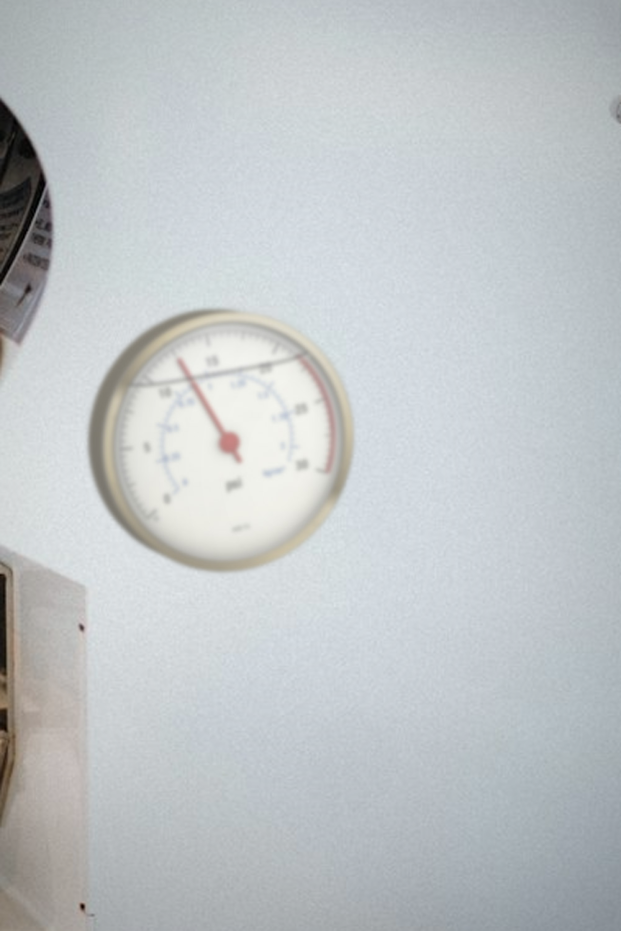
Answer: 12.5 psi
